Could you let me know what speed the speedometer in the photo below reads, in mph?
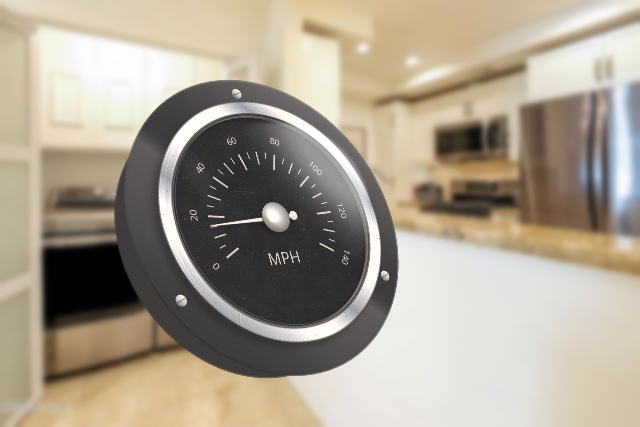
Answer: 15 mph
